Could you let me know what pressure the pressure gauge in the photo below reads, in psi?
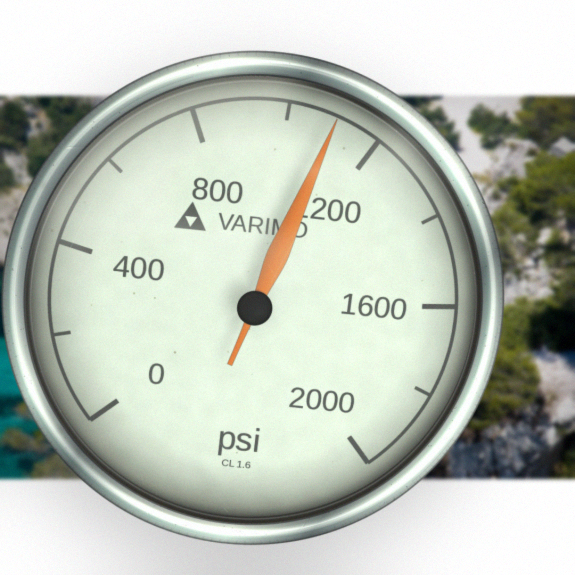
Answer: 1100 psi
